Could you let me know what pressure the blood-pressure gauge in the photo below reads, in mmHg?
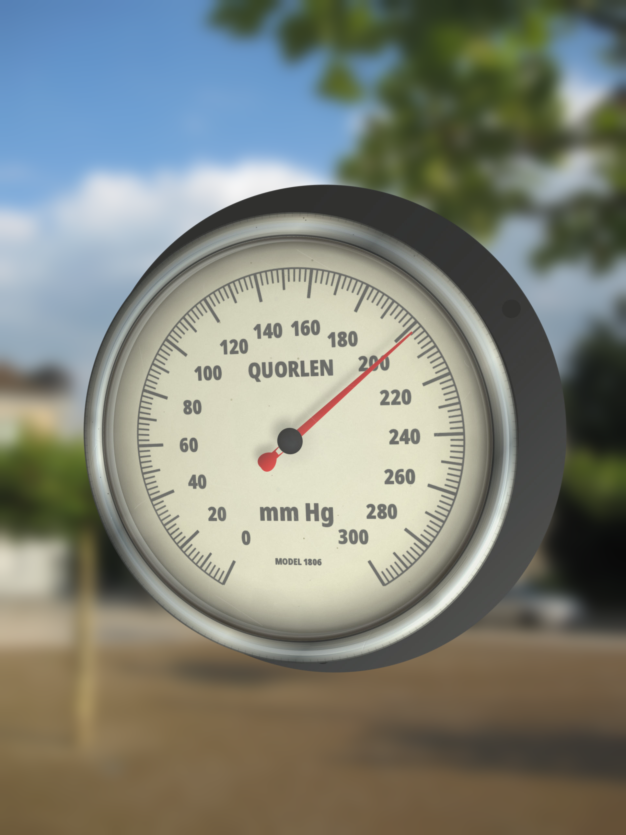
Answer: 202 mmHg
